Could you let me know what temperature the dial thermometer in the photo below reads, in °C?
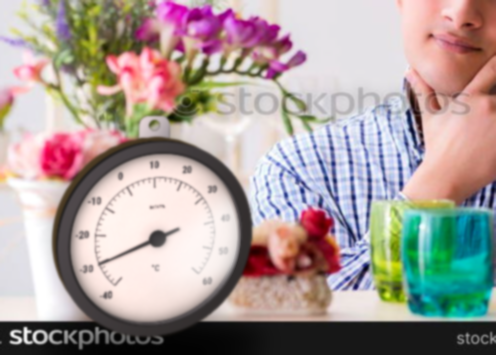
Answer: -30 °C
